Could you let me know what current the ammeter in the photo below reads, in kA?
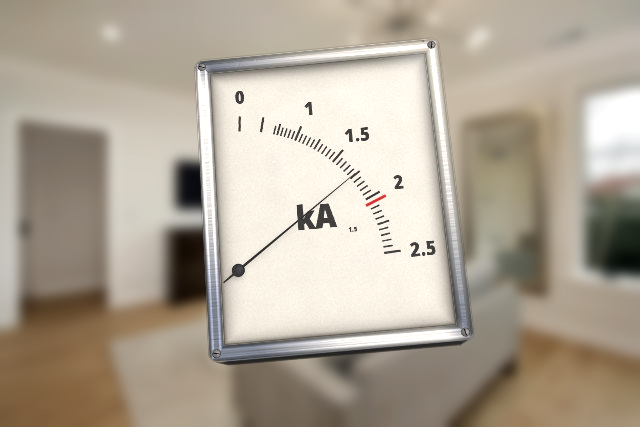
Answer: 1.75 kA
